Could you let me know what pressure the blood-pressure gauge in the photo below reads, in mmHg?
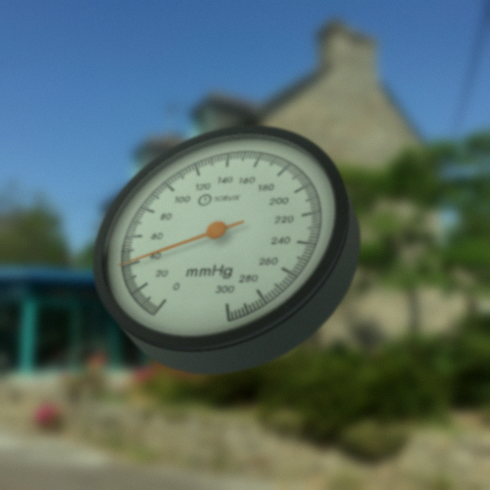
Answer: 40 mmHg
